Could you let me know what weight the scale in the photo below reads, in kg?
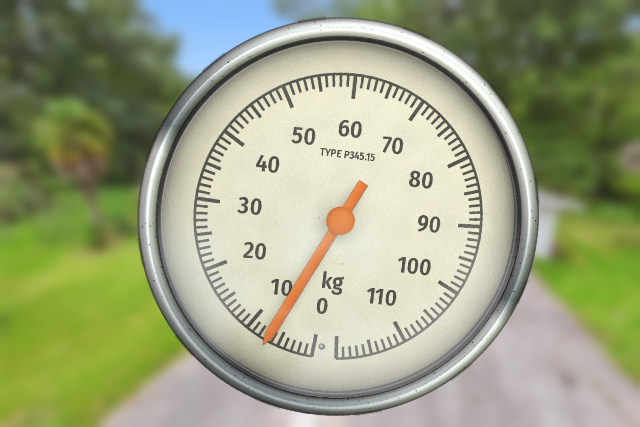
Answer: 7 kg
